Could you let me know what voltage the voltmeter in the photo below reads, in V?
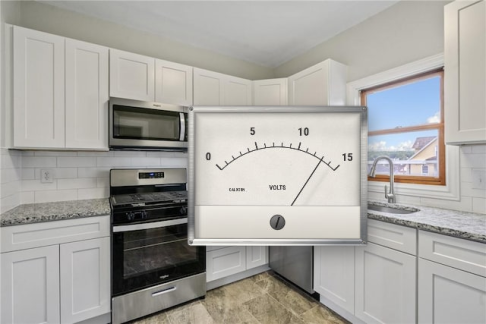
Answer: 13 V
